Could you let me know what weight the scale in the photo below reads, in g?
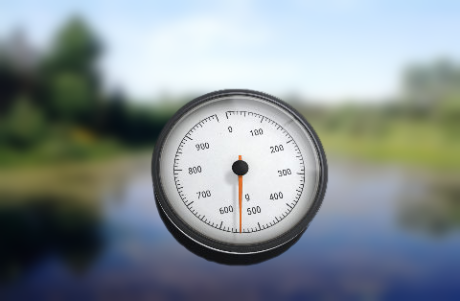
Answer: 550 g
